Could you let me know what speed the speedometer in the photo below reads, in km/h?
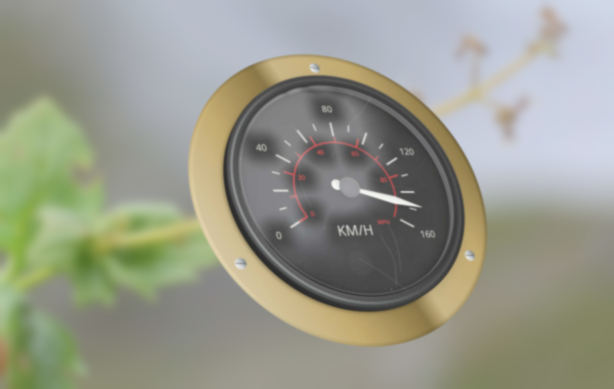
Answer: 150 km/h
